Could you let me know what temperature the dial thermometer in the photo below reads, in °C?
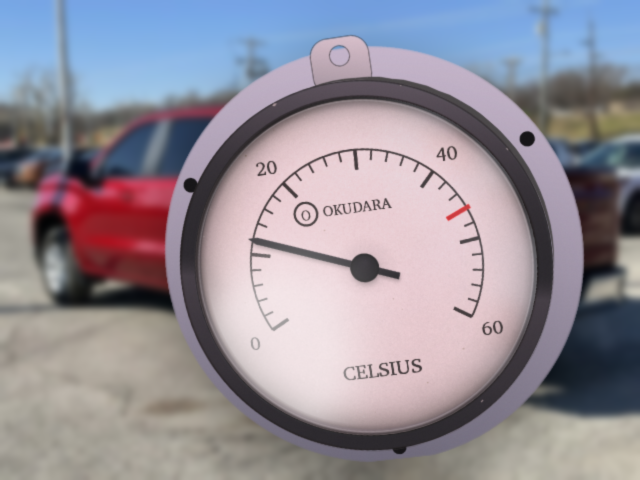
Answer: 12 °C
